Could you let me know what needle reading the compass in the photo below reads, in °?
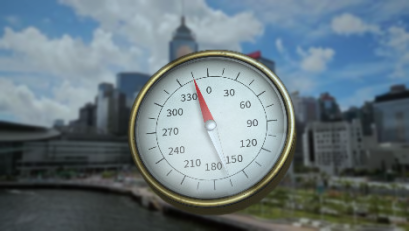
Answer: 345 °
